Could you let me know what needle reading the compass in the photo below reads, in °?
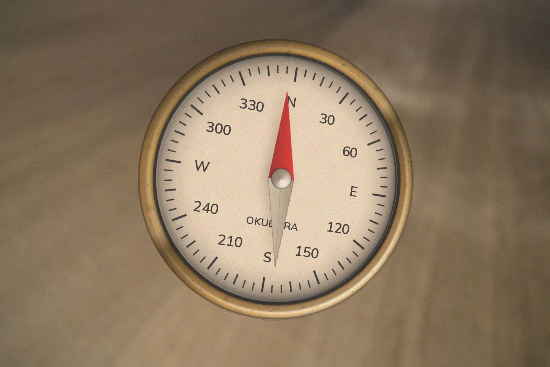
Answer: 355 °
